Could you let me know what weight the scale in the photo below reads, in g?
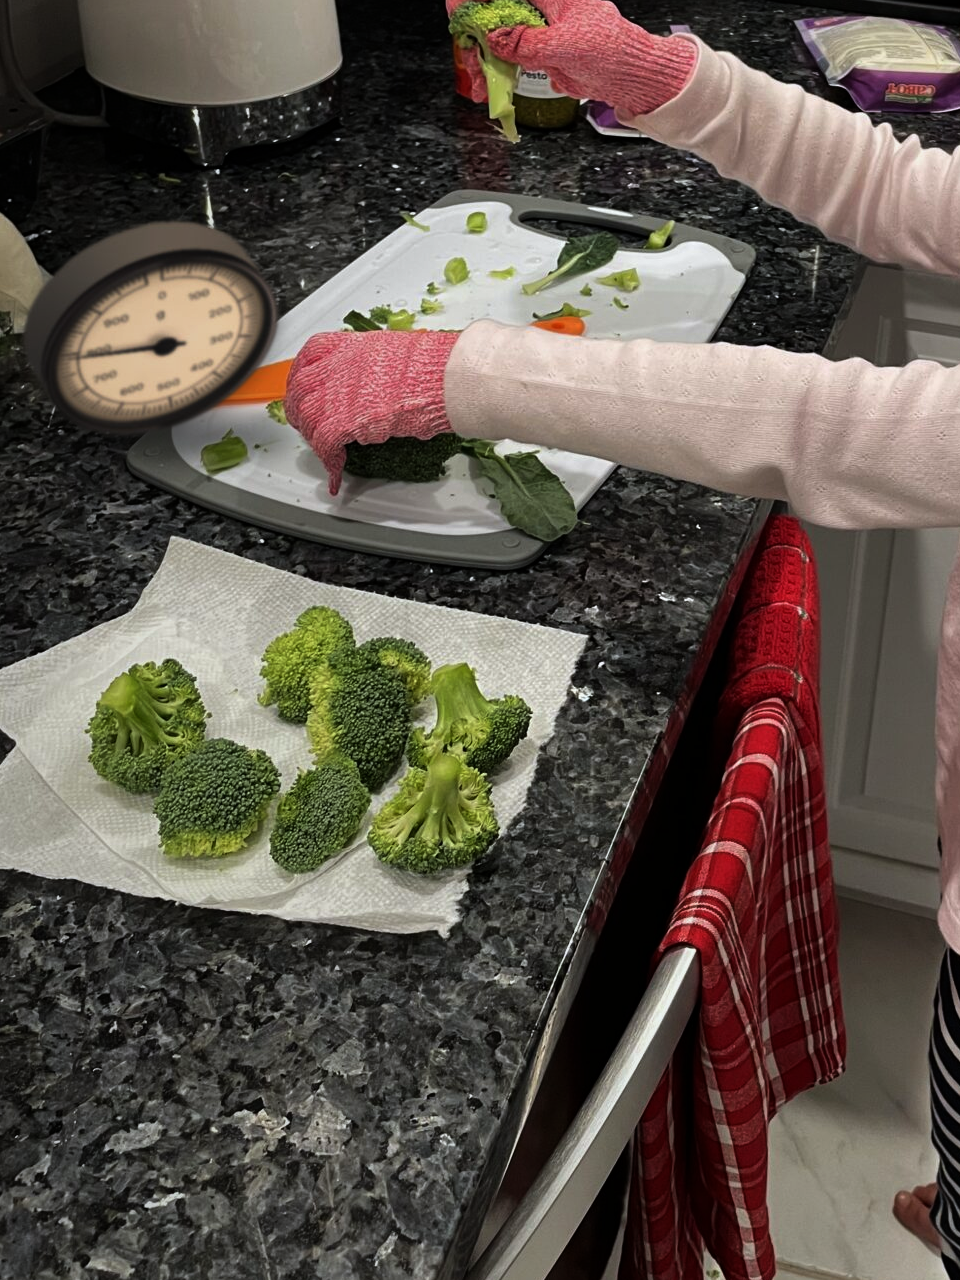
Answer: 800 g
